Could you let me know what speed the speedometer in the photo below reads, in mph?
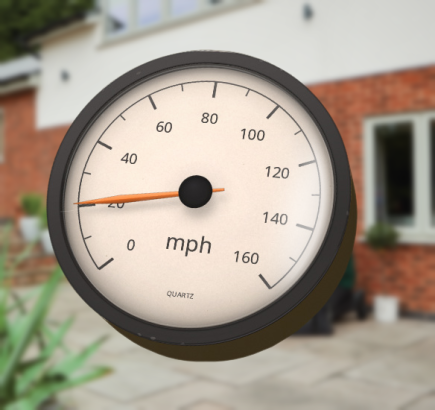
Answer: 20 mph
